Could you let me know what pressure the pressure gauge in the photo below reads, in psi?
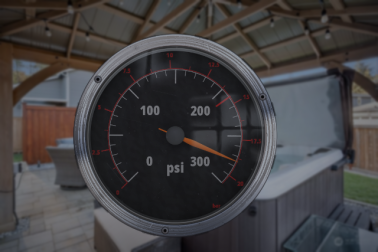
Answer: 275 psi
